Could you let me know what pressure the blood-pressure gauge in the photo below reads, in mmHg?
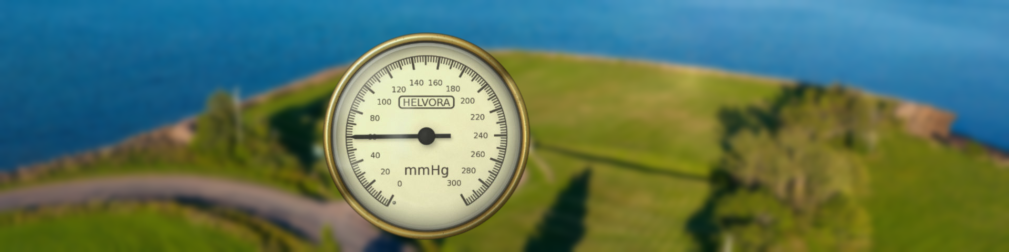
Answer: 60 mmHg
